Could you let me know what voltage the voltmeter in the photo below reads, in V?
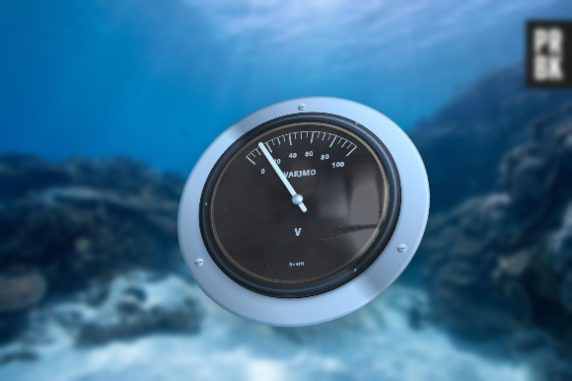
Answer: 15 V
